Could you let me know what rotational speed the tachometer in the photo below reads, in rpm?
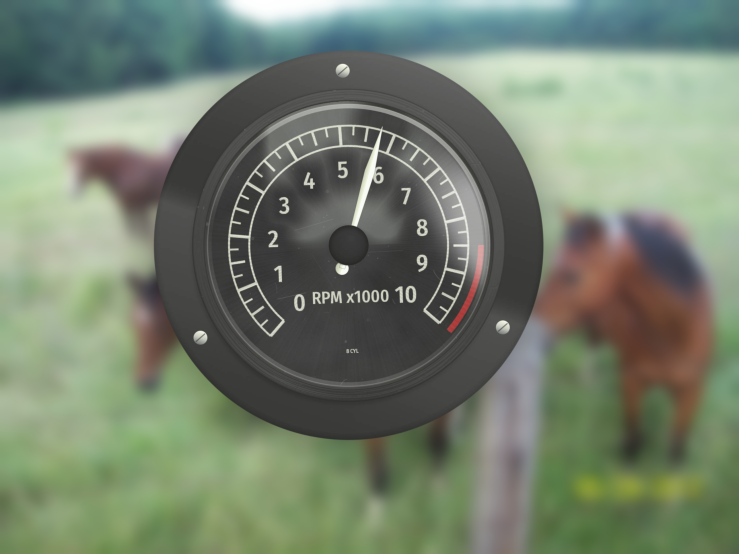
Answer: 5750 rpm
